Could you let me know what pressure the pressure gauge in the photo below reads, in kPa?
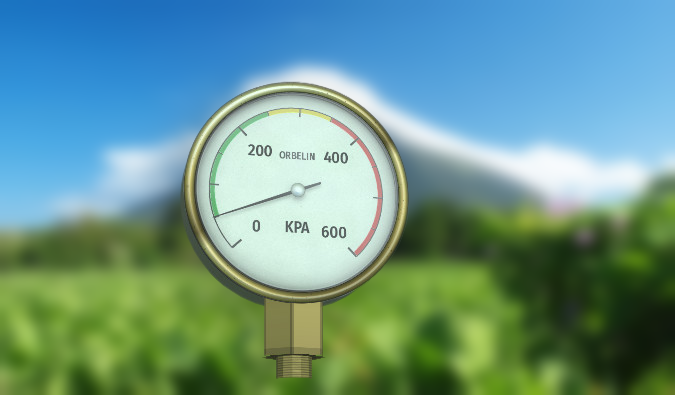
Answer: 50 kPa
